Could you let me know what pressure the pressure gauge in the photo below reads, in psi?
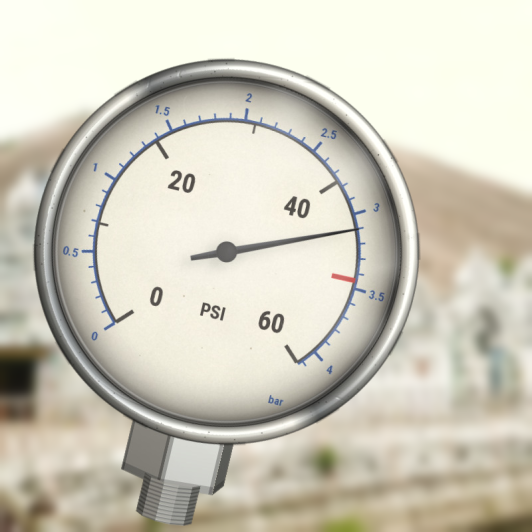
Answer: 45 psi
